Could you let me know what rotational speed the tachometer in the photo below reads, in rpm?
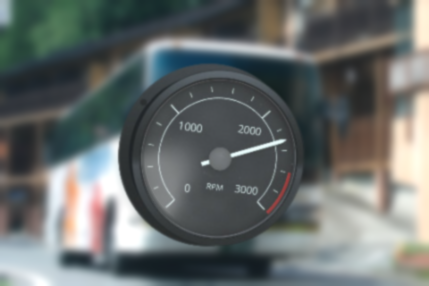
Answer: 2300 rpm
